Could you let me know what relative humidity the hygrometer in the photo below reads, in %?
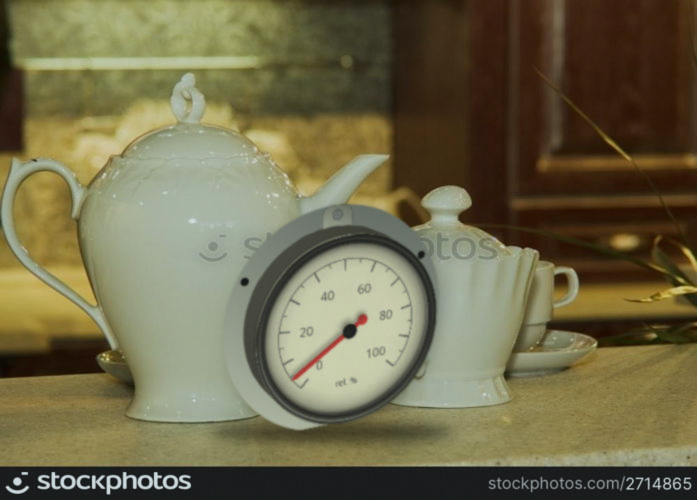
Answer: 5 %
